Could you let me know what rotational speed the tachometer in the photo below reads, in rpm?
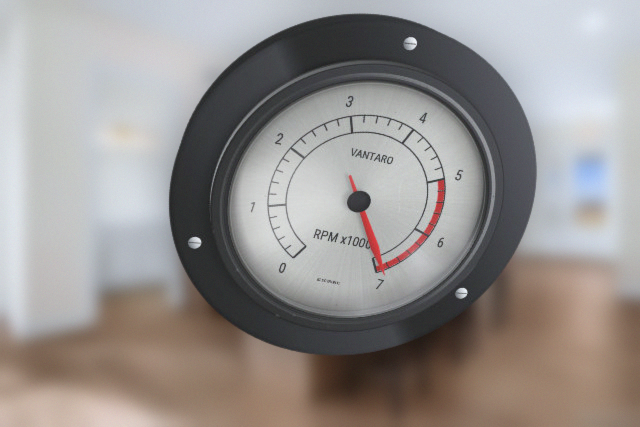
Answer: 6900 rpm
